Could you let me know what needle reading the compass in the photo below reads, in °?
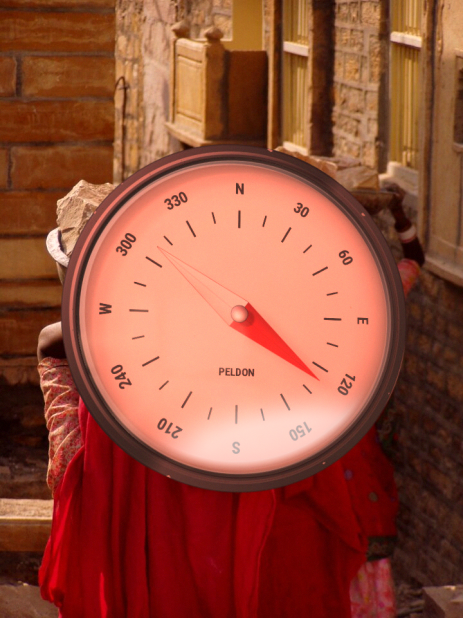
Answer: 127.5 °
